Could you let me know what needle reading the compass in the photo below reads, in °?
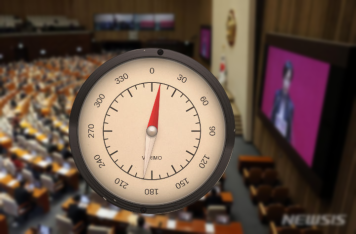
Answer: 10 °
